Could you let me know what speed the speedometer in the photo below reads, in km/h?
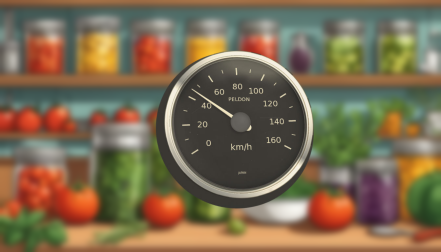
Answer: 45 km/h
